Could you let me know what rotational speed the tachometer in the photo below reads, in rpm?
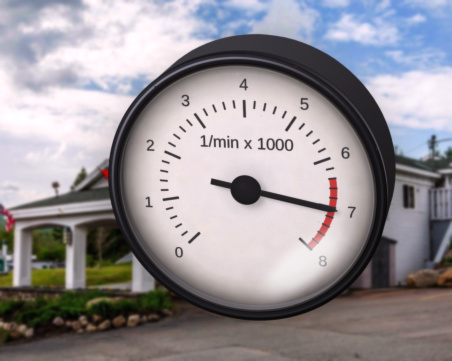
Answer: 7000 rpm
